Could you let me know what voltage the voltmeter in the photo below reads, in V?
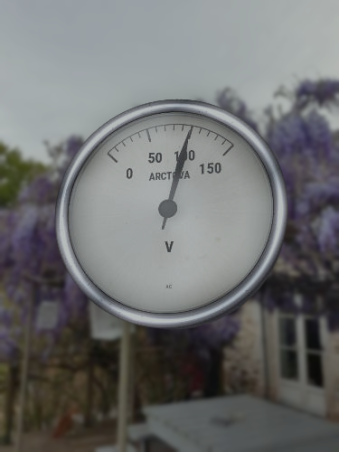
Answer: 100 V
